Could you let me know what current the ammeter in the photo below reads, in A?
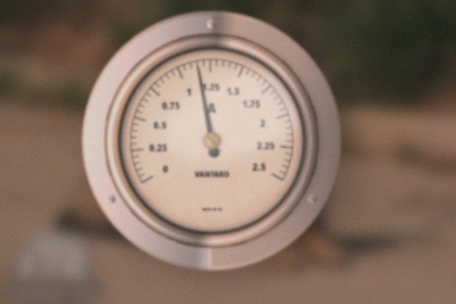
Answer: 1.15 A
